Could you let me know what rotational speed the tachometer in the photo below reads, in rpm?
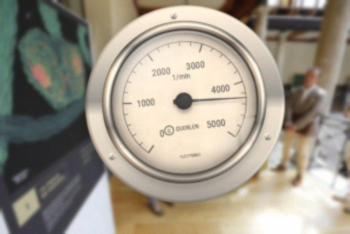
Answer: 4300 rpm
